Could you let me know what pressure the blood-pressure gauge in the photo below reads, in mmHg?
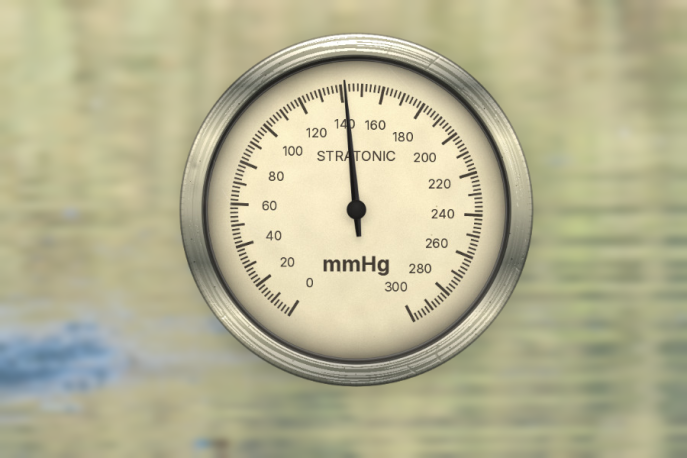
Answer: 142 mmHg
